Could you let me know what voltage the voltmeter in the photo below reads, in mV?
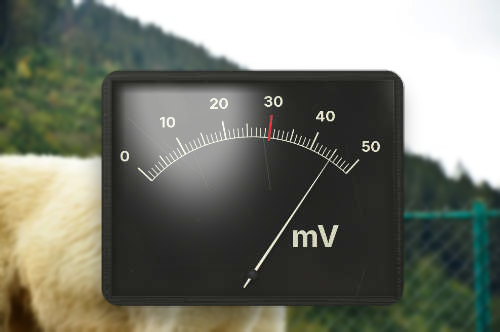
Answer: 45 mV
